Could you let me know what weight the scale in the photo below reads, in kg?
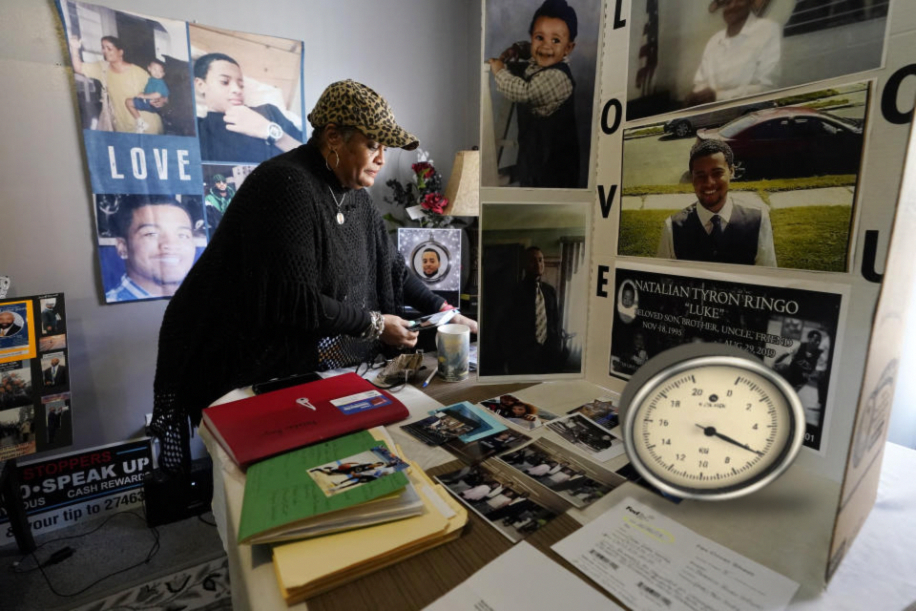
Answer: 6 kg
